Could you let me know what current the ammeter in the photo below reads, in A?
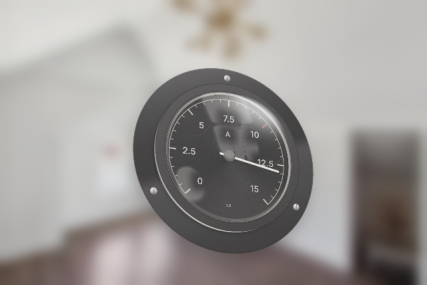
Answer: 13 A
